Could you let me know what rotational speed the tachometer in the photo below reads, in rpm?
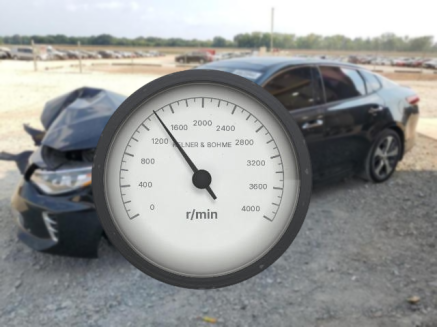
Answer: 1400 rpm
